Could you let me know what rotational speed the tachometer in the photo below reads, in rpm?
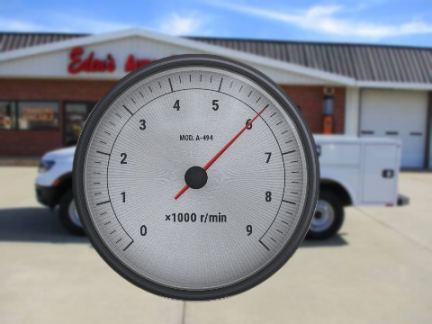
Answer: 6000 rpm
